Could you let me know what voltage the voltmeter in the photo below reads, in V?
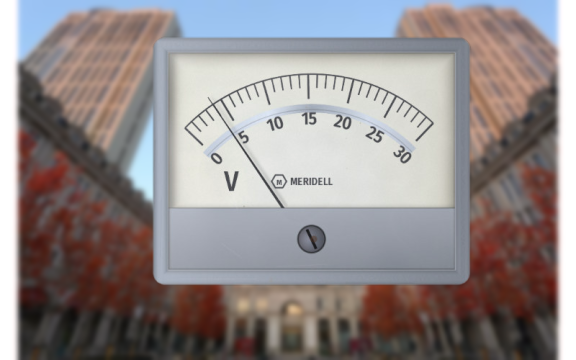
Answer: 4 V
